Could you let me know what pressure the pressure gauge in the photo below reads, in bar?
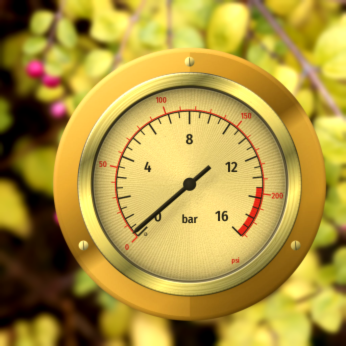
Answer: 0.25 bar
